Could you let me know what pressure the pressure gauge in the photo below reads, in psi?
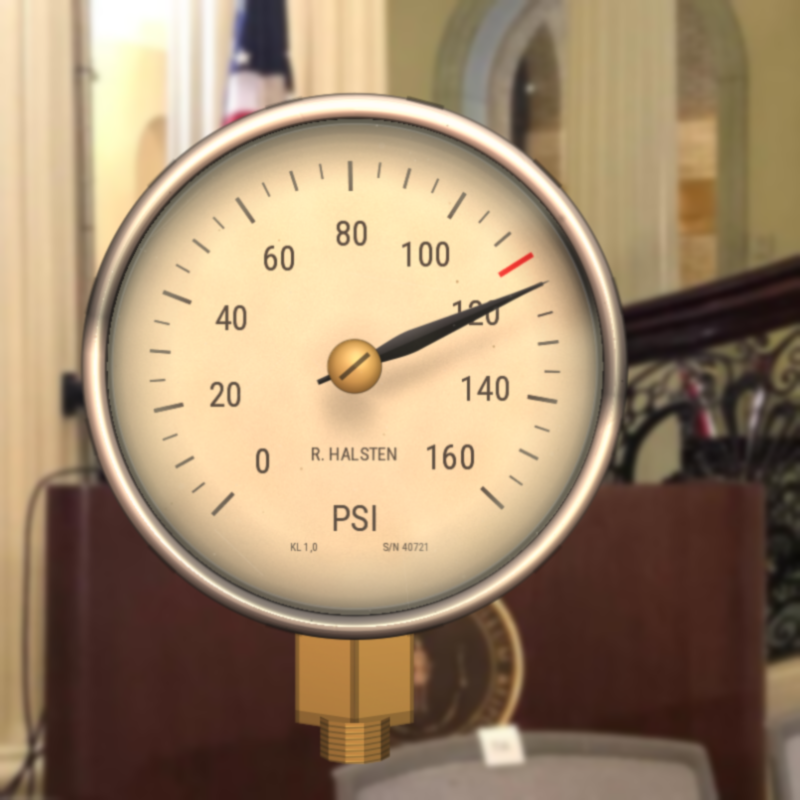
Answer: 120 psi
